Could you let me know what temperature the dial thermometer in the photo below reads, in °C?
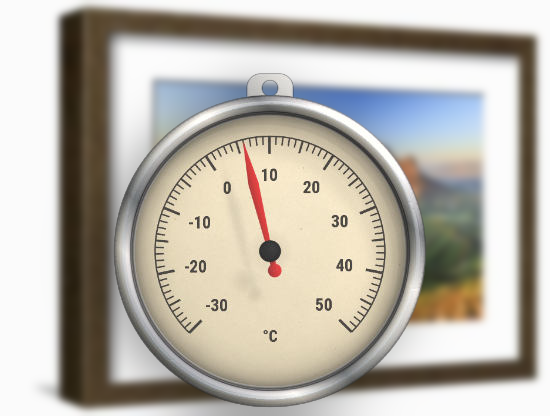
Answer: 6 °C
